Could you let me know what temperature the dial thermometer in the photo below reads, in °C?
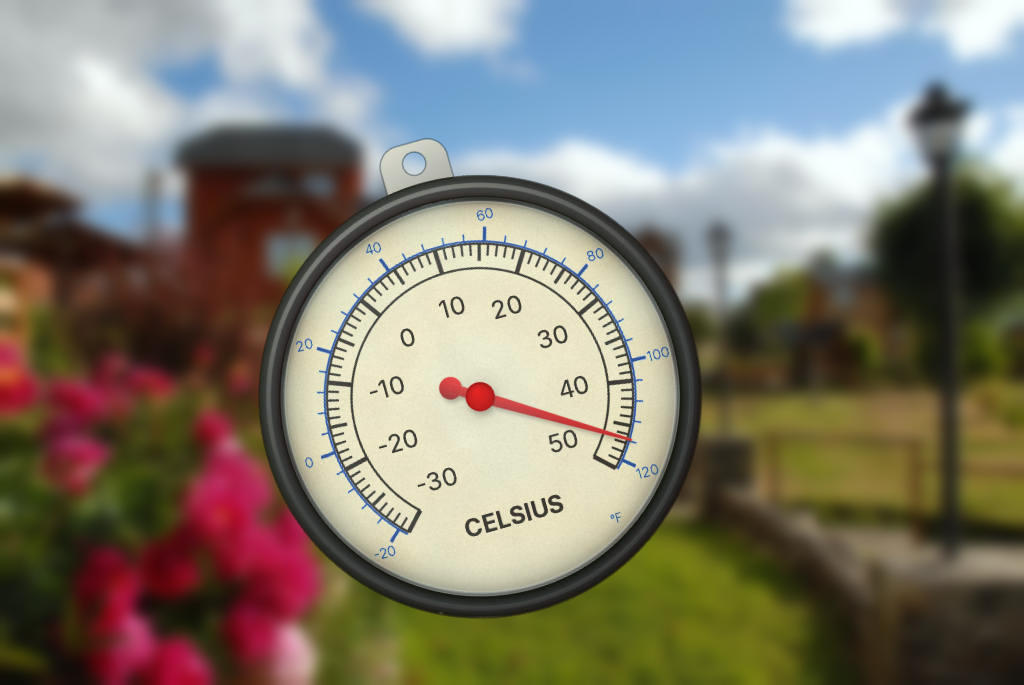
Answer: 46.5 °C
